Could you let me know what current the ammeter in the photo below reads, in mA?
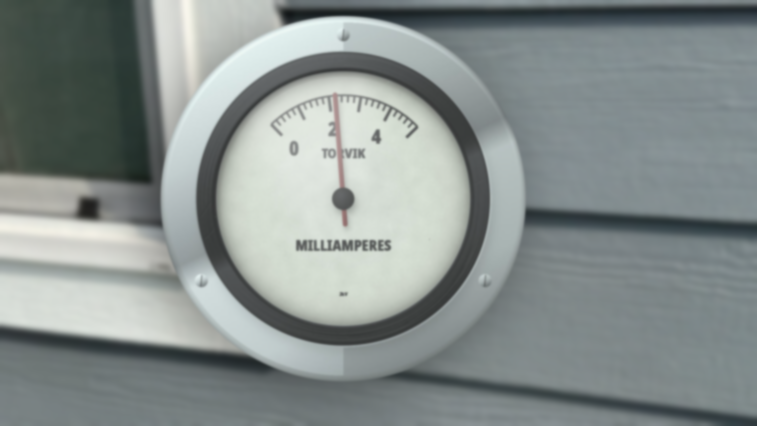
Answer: 2.2 mA
